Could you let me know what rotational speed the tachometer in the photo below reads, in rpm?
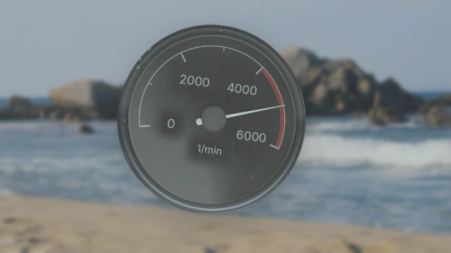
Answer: 5000 rpm
